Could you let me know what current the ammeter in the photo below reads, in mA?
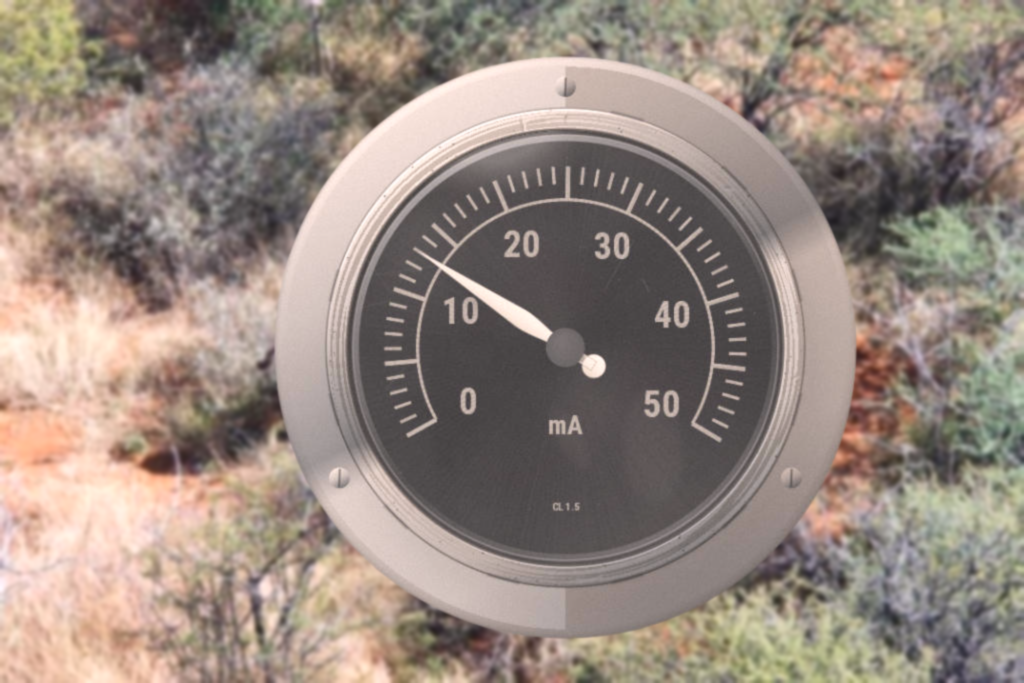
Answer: 13 mA
